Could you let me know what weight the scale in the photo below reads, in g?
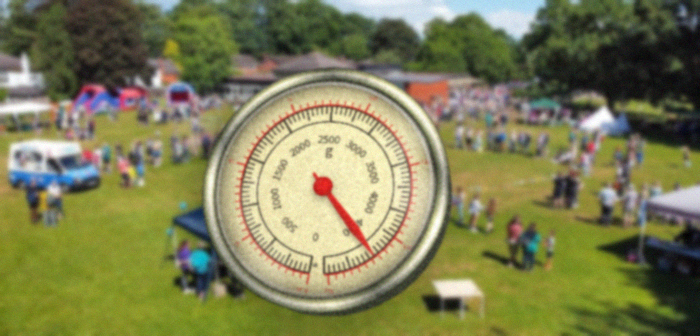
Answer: 4500 g
